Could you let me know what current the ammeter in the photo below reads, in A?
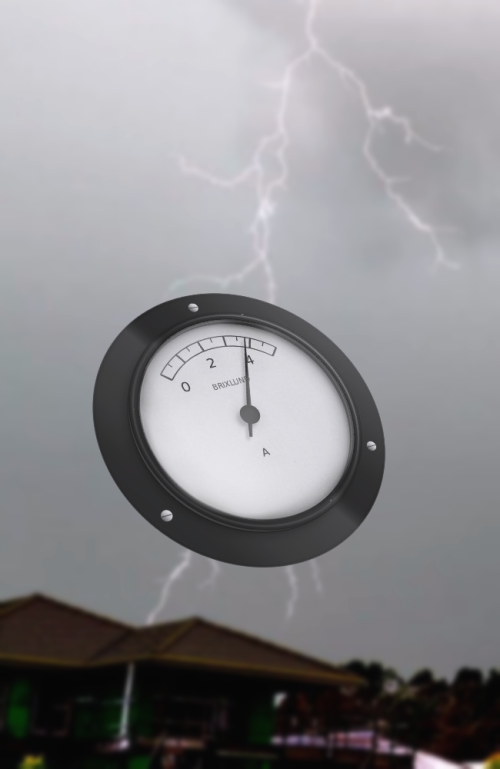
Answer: 3.75 A
